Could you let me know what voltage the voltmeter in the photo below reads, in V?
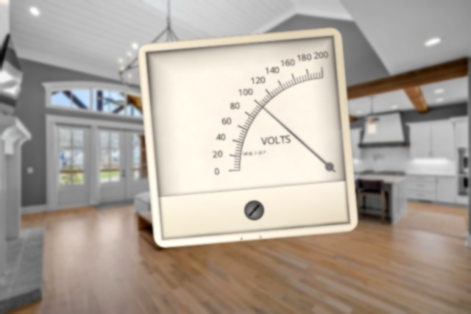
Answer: 100 V
